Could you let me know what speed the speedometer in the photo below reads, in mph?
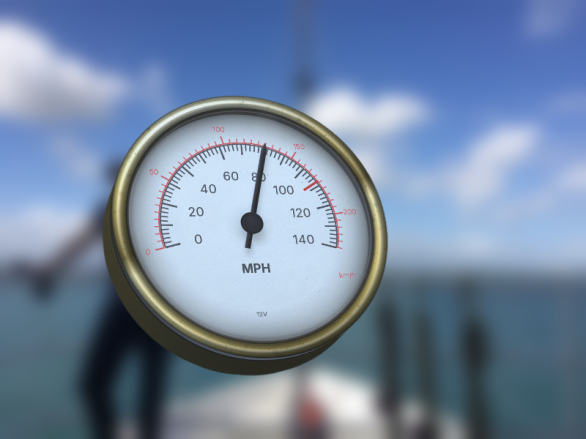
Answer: 80 mph
